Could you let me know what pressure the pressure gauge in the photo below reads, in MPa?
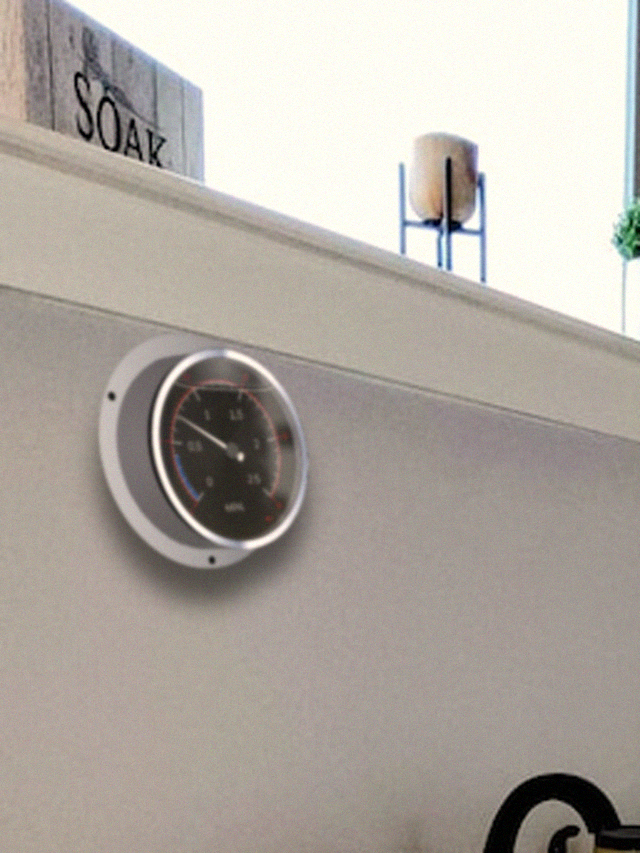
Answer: 0.7 MPa
